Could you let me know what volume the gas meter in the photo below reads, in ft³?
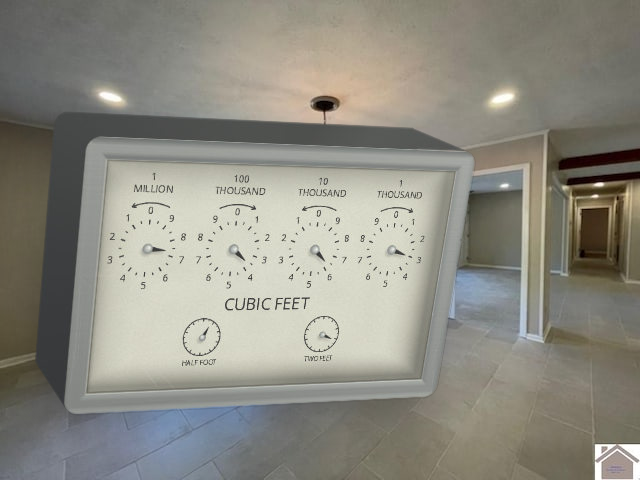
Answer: 736300 ft³
